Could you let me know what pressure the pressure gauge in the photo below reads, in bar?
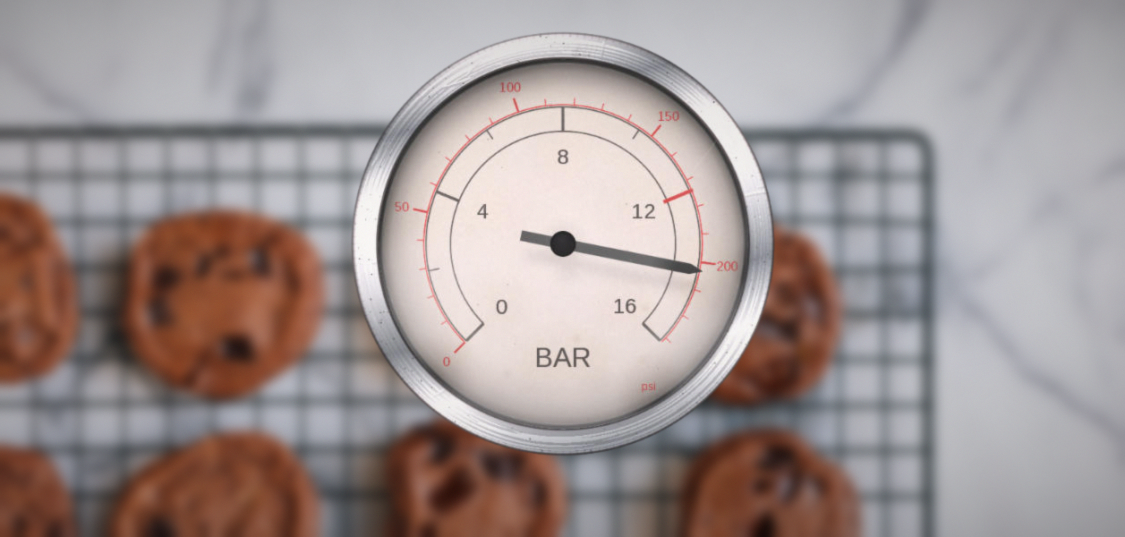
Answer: 14 bar
